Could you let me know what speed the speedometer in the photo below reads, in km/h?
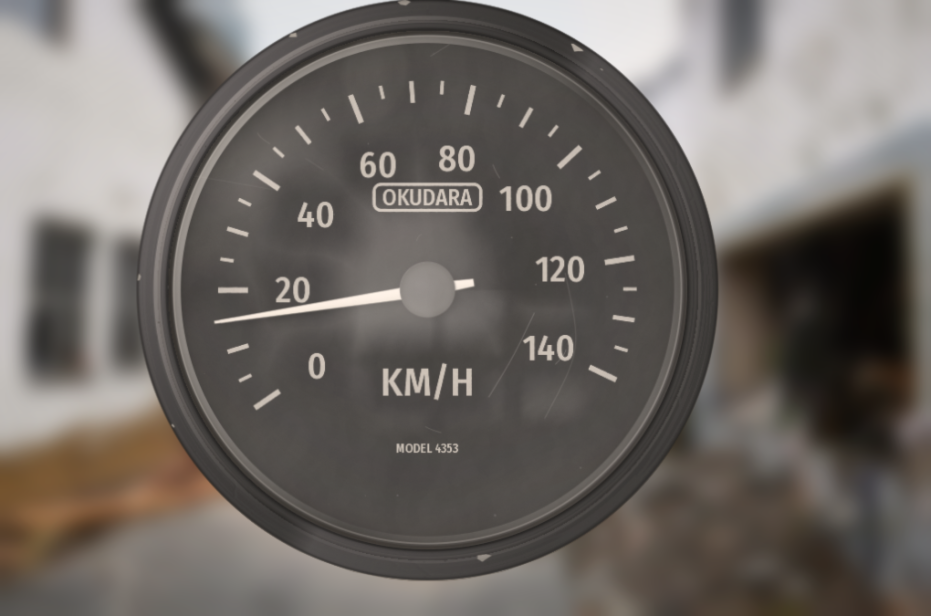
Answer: 15 km/h
